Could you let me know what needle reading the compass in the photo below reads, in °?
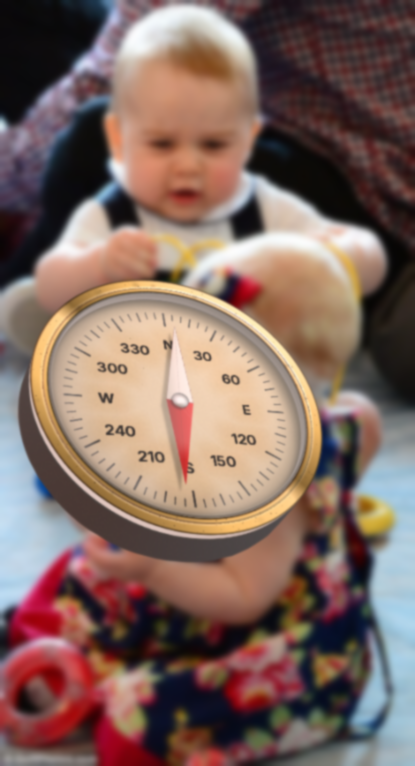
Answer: 185 °
